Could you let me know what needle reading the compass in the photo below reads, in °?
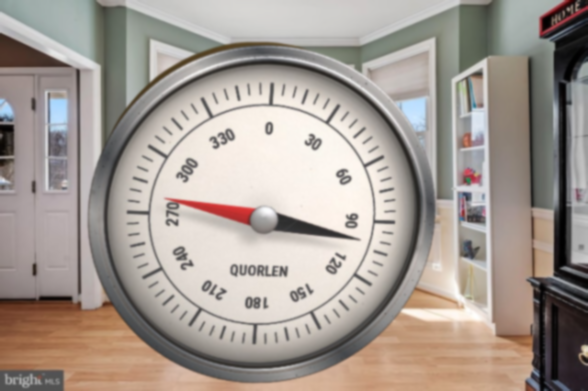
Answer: 280 °
